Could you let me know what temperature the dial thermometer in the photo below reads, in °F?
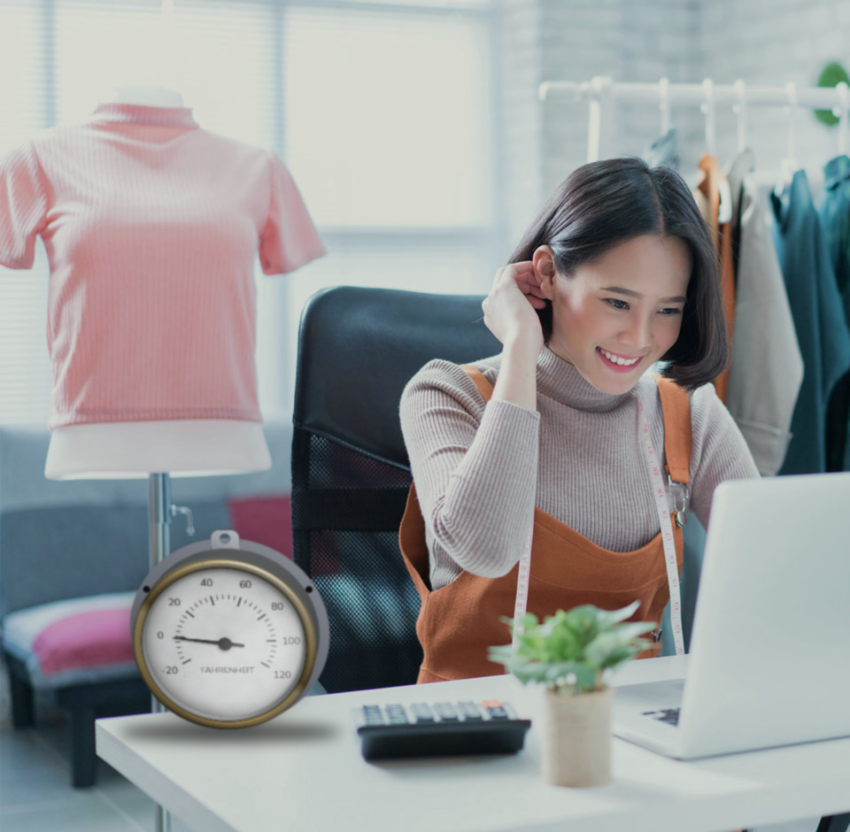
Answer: 0 °F
